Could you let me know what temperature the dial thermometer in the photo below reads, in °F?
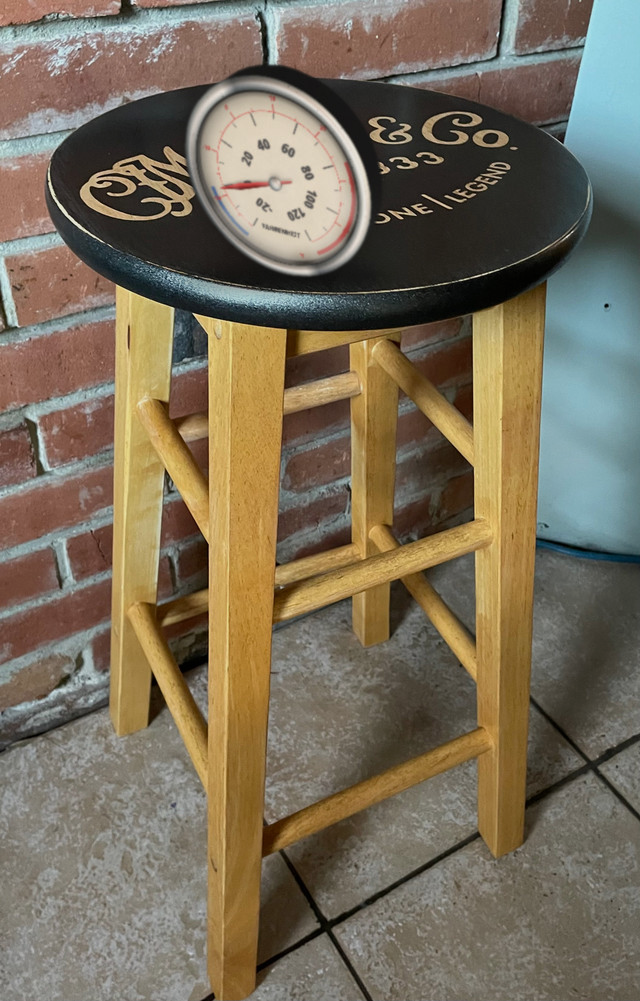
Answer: 0 °F
